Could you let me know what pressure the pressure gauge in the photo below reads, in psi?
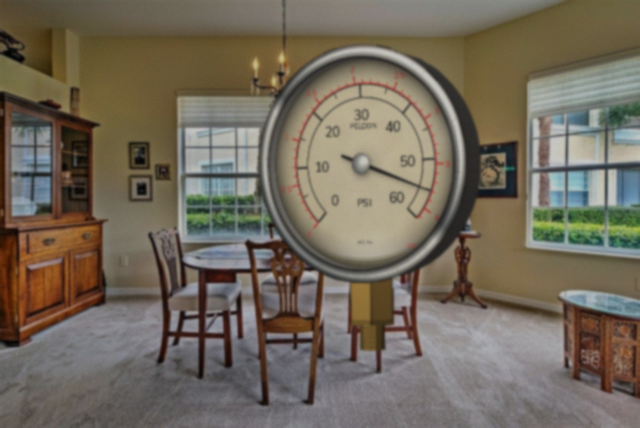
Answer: 55 psi
